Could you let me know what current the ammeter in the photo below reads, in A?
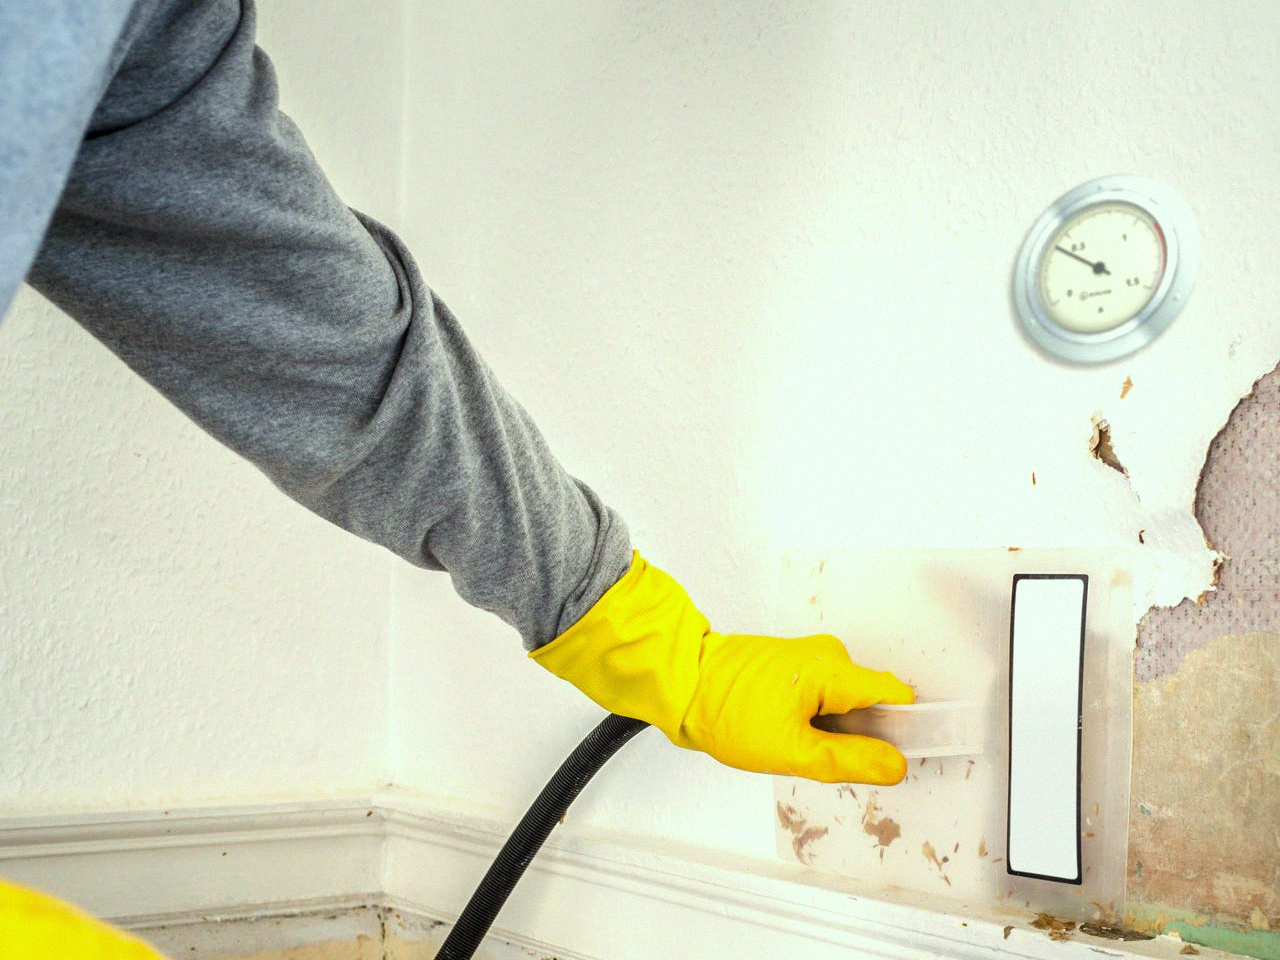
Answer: 0.4 A
